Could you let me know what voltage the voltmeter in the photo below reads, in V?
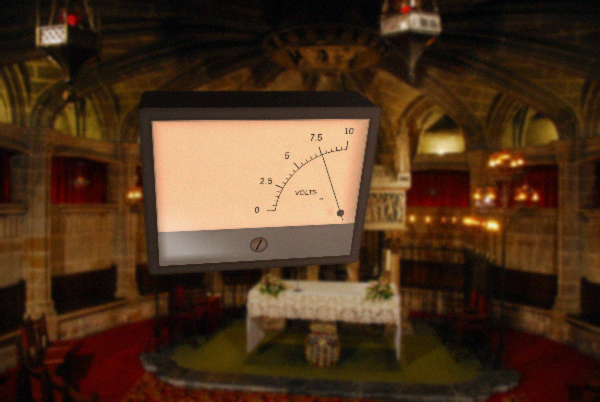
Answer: 7.5 V
